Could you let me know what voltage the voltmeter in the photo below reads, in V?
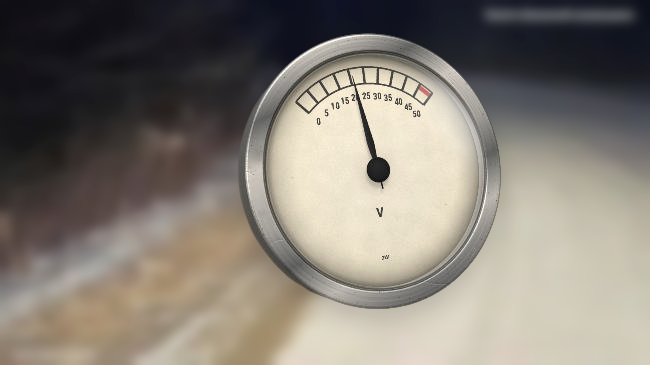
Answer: 20 V
